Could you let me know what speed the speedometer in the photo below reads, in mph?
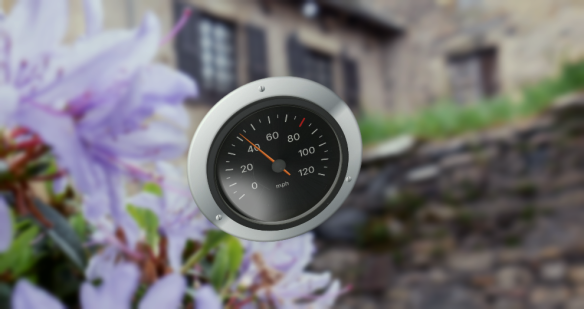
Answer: 42.5 mph
